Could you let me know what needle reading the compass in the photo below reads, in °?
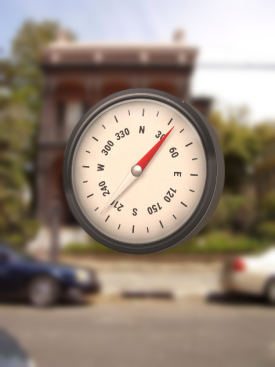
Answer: 37.5 °
